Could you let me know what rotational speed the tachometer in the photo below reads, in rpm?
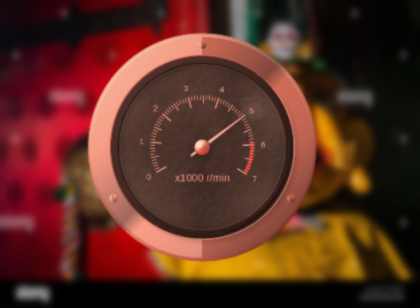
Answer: 5000 rpm
